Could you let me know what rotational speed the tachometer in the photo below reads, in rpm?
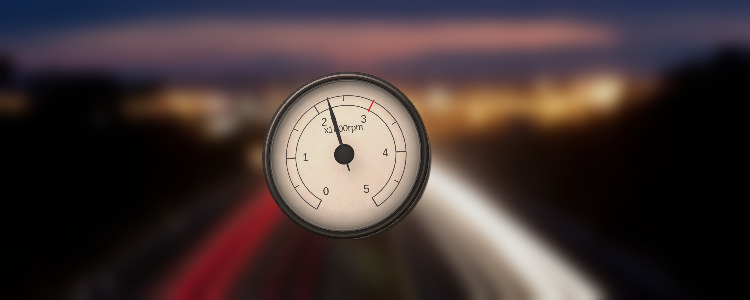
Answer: 2250 rpm
